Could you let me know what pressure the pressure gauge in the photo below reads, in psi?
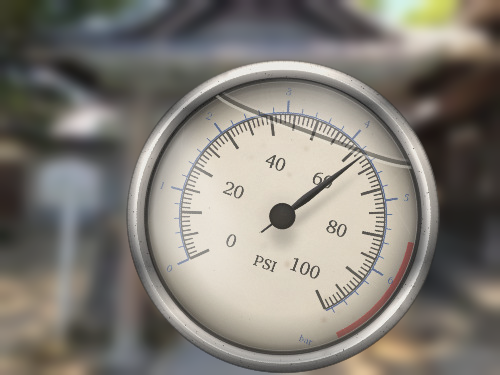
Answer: 62 psi
